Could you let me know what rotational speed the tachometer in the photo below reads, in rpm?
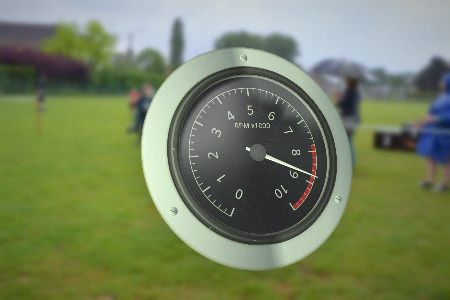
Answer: 8800 rpm
